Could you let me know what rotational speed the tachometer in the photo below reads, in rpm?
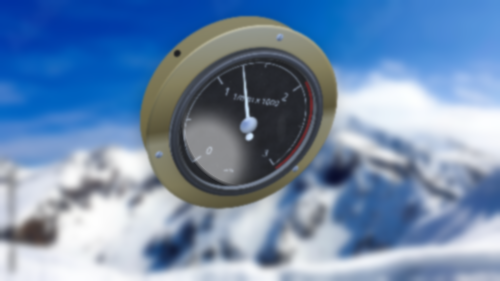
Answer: 1250 rpm
